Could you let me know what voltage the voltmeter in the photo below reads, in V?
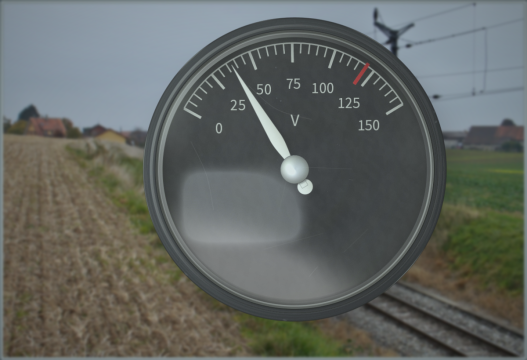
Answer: 37.5 V
